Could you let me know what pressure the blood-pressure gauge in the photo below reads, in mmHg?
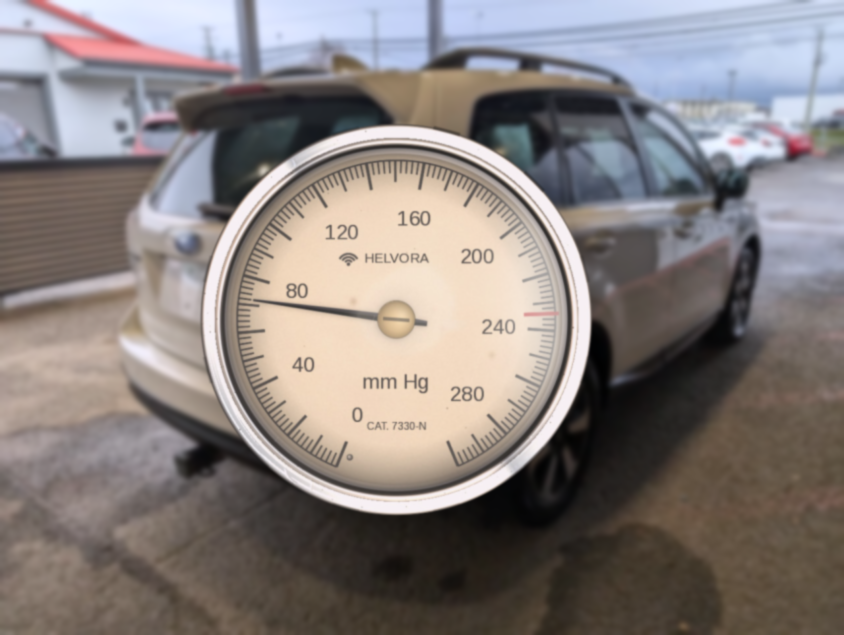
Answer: 72 mmHg
